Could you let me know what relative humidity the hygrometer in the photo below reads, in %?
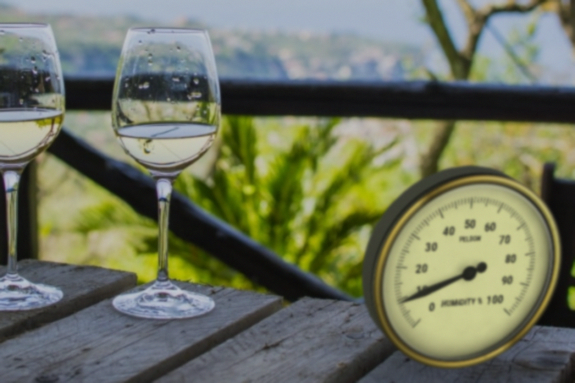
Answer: 10 %
